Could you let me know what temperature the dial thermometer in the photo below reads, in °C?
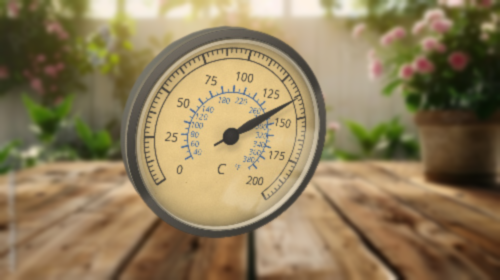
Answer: 137.5 °C
